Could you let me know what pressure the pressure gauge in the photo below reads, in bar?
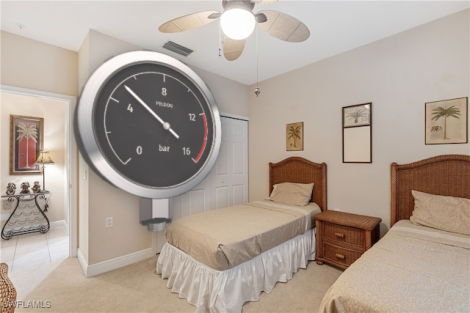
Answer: 5 bar
